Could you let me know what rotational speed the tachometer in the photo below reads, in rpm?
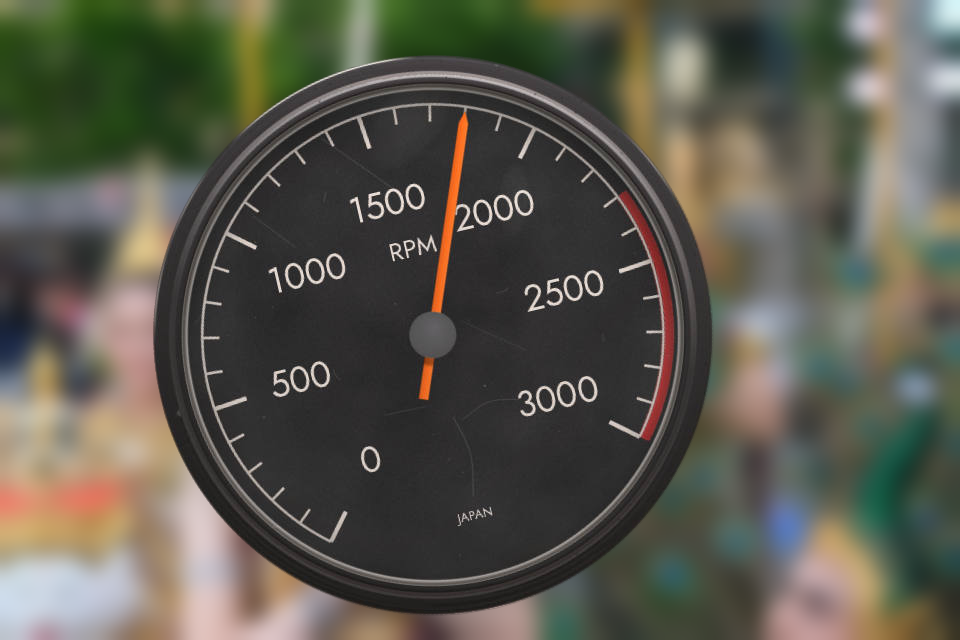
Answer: 1800 rpm
